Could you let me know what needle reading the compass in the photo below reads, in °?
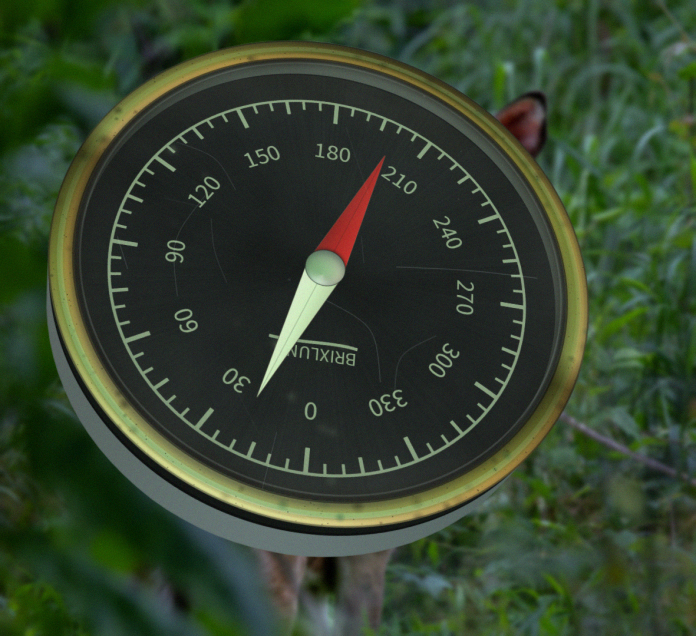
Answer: 200 °
